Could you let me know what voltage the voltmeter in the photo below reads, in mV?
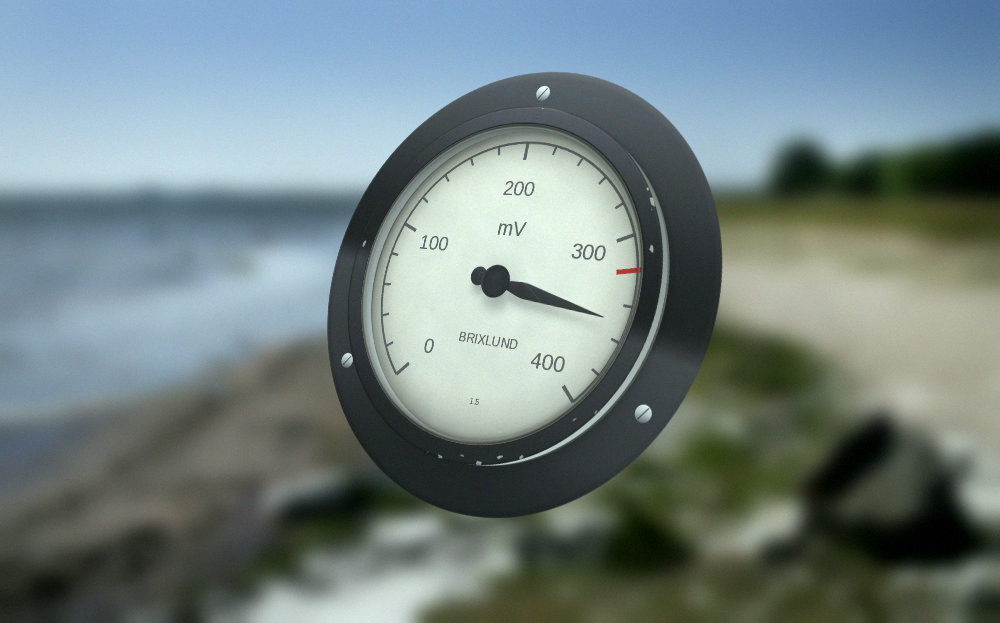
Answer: 350 mV
